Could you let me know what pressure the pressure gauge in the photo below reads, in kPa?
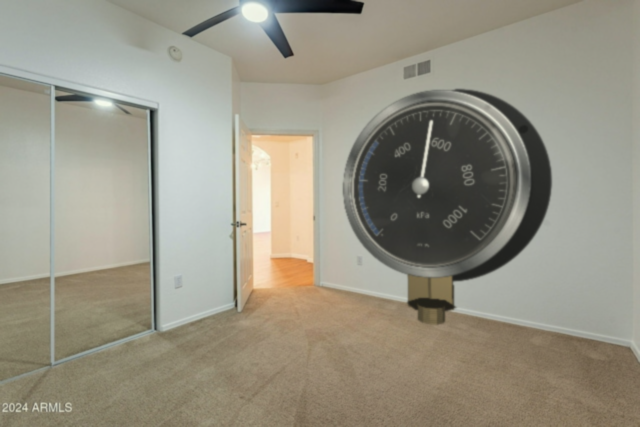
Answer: 540 kPa
